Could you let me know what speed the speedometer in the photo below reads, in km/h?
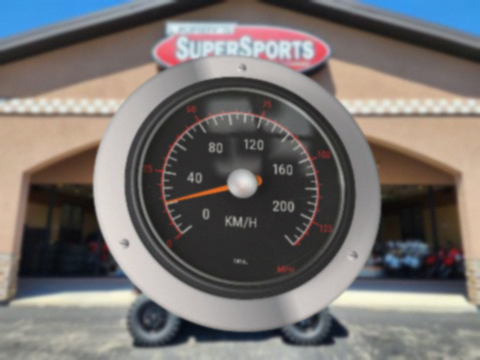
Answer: 20 km/h
